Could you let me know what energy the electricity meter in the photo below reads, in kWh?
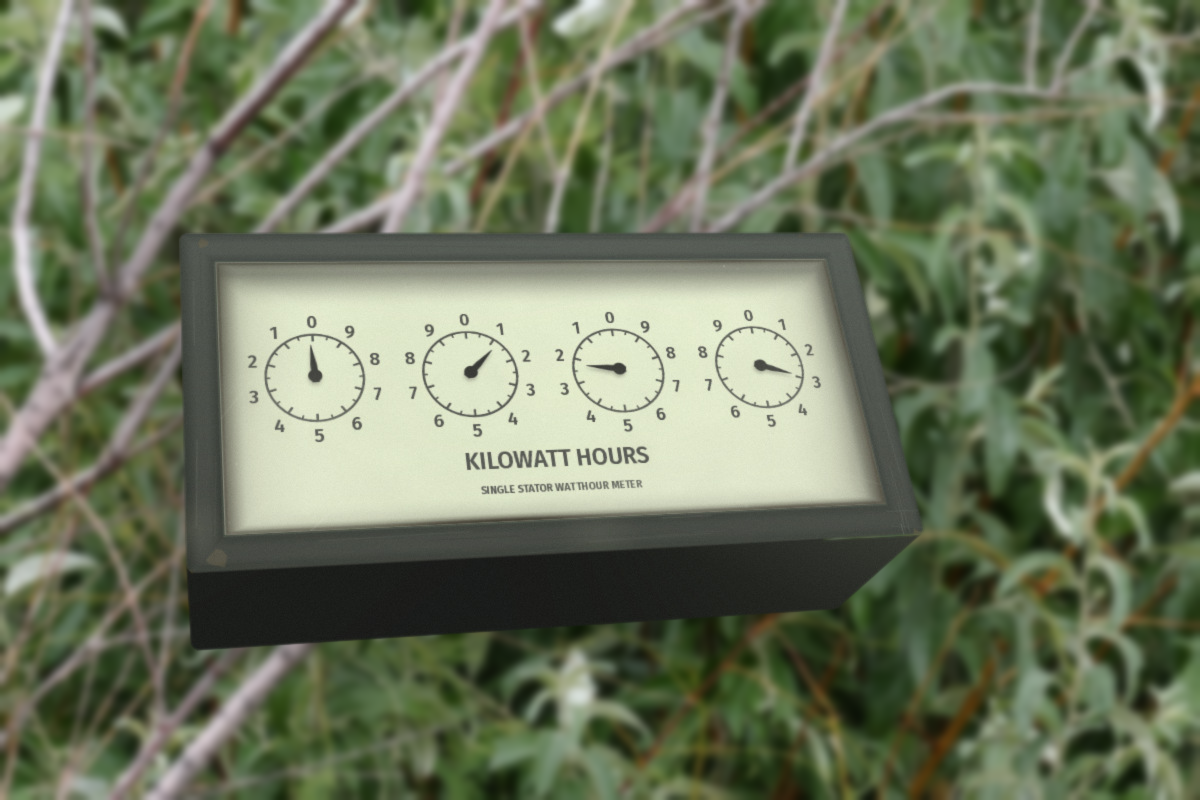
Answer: 123 kWh
